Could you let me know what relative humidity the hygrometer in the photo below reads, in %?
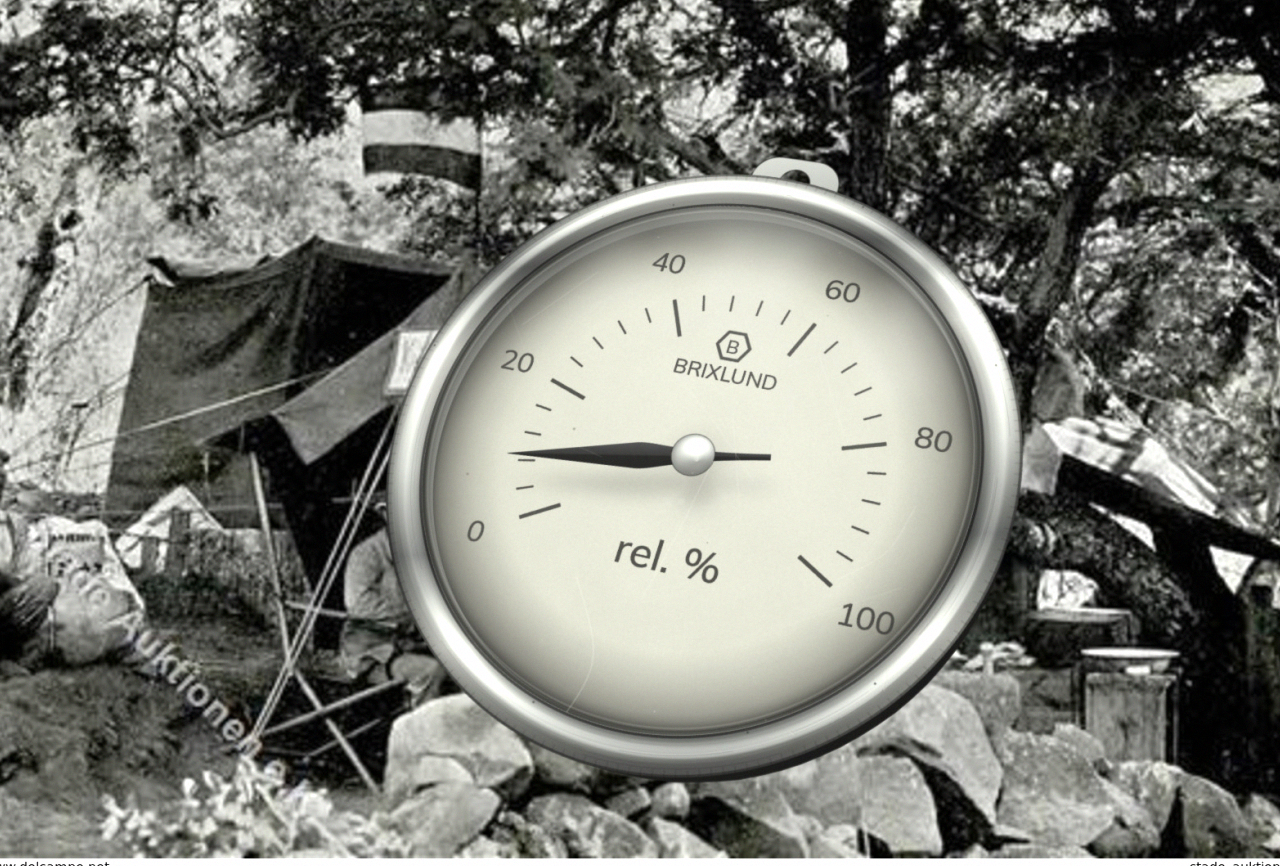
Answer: 8 %
